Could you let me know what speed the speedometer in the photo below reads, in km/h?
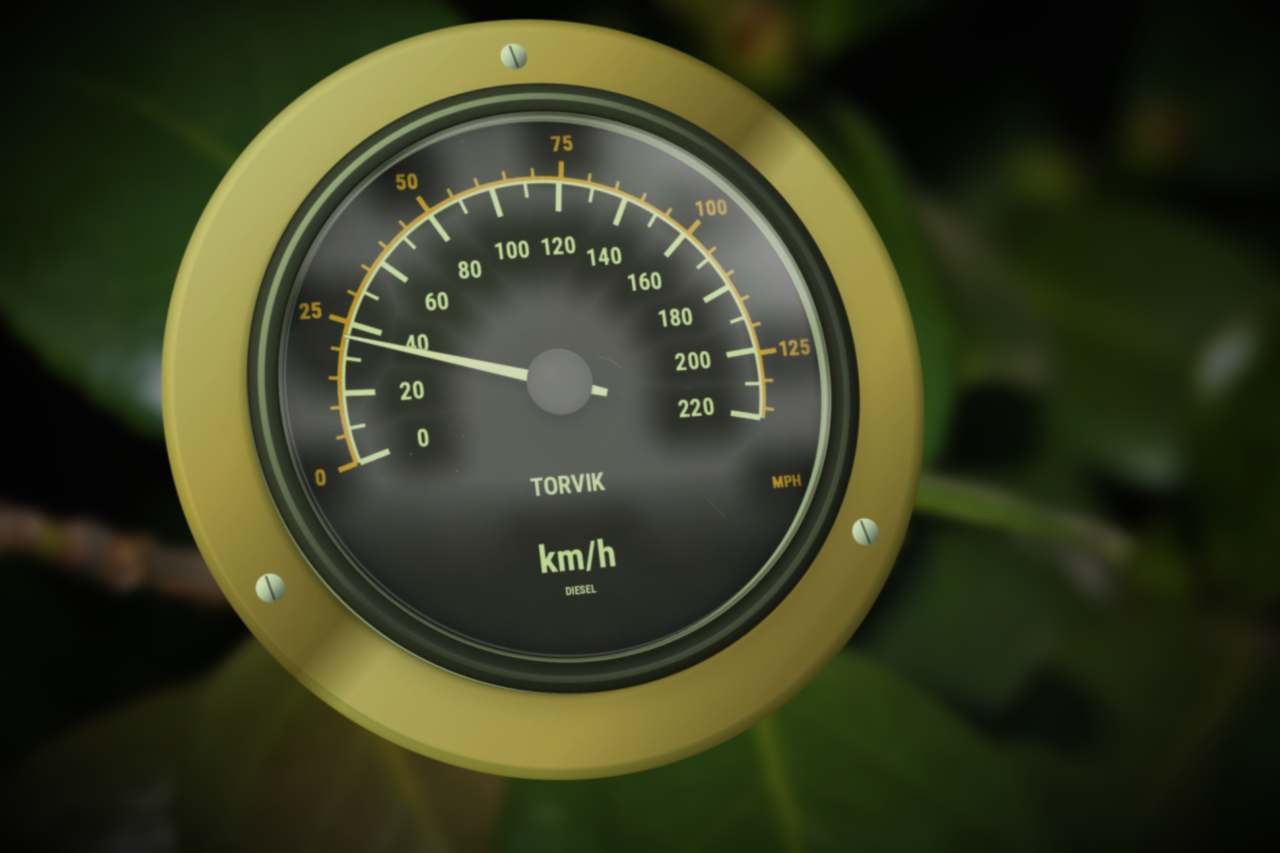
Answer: 35 km/h
